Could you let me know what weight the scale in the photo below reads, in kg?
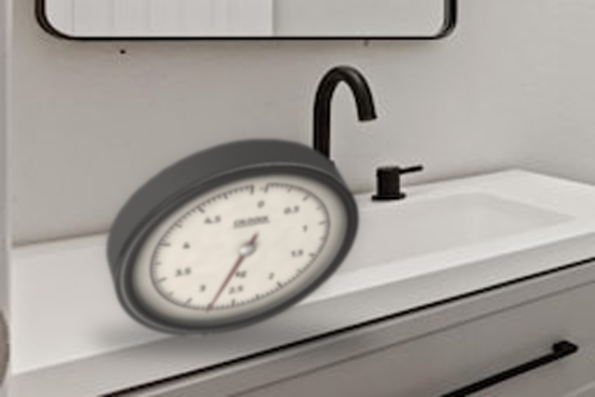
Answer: 2.75 kg
